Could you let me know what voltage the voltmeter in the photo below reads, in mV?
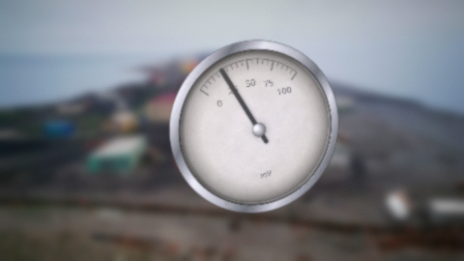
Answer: 25 mV
